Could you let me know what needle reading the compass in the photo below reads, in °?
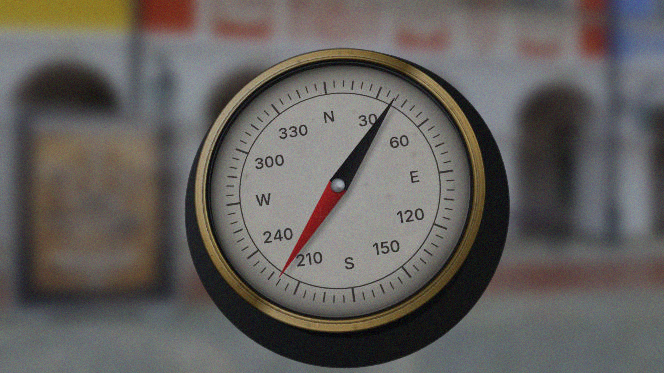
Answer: 220 °
